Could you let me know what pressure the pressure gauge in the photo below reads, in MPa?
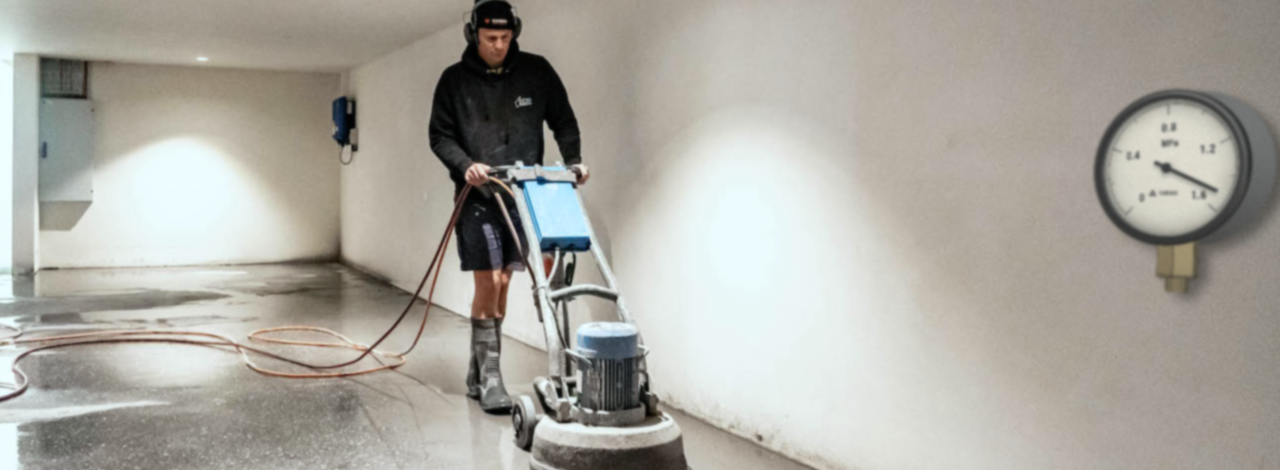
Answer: 1.5 MPa
